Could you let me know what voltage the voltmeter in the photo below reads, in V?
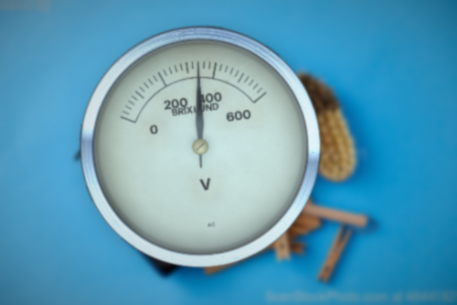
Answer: 340 V
